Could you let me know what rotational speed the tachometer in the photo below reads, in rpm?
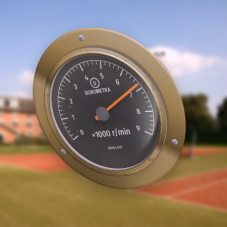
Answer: 6800 rpm
